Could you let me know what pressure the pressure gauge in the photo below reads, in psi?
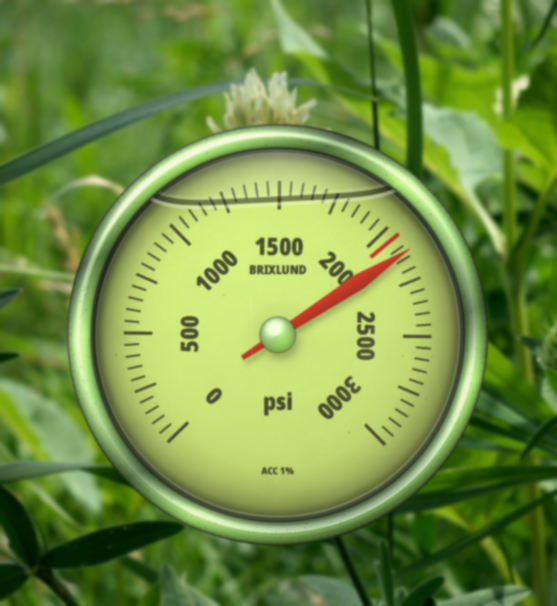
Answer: 2125 psi
